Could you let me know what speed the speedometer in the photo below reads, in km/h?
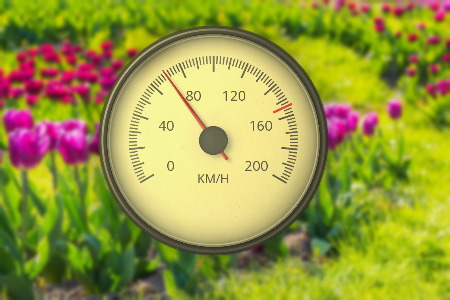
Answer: 70 km/h
